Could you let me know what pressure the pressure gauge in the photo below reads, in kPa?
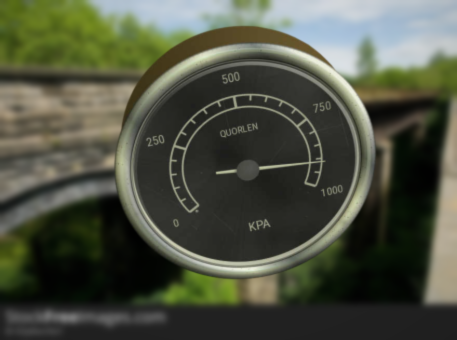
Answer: 900 kPa
